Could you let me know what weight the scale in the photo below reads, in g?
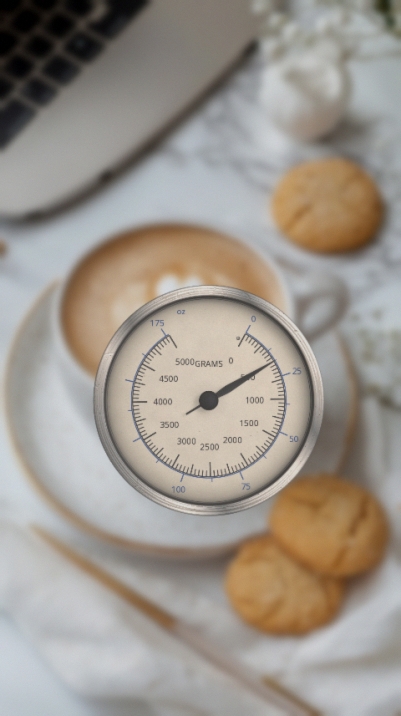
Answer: 500 g
